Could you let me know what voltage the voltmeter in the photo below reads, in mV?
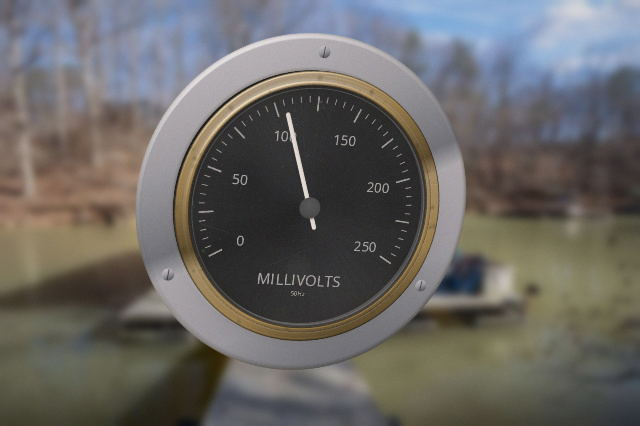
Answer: 105 mV
